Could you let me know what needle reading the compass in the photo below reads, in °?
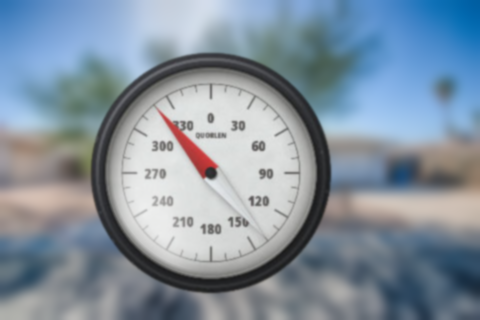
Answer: 320 °
